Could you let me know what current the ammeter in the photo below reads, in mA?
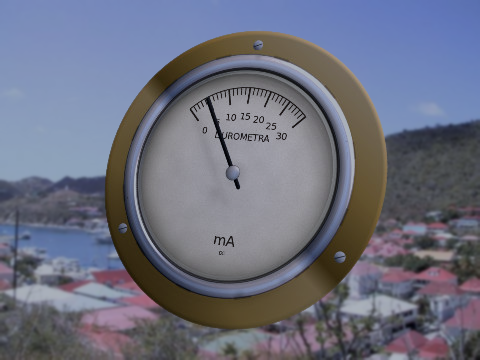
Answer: 5 mA
